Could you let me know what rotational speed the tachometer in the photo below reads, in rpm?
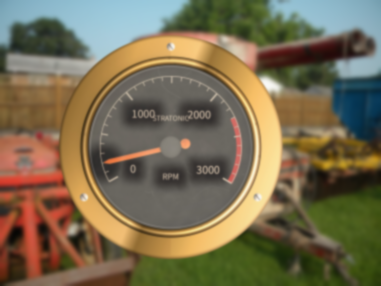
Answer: 200 rpm
